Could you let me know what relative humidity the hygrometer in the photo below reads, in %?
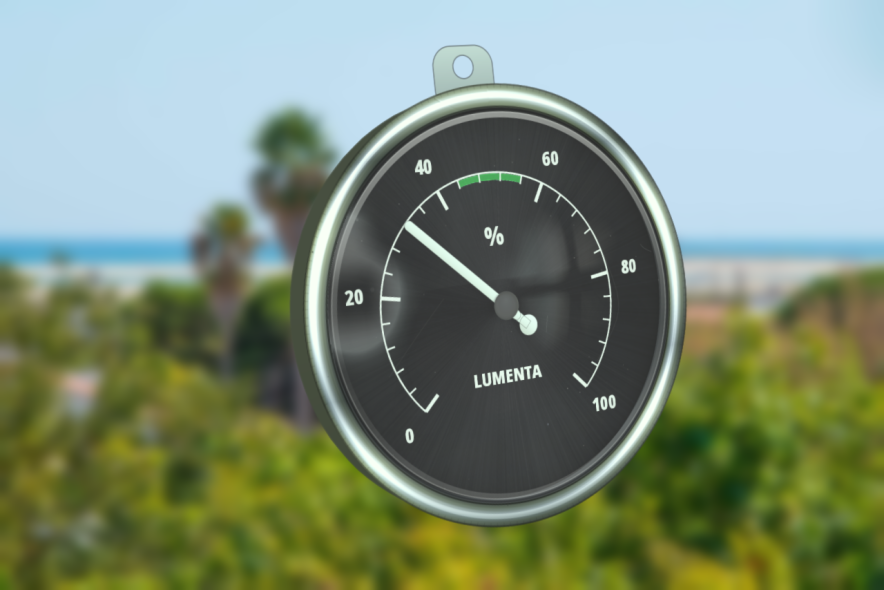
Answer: 32 %
